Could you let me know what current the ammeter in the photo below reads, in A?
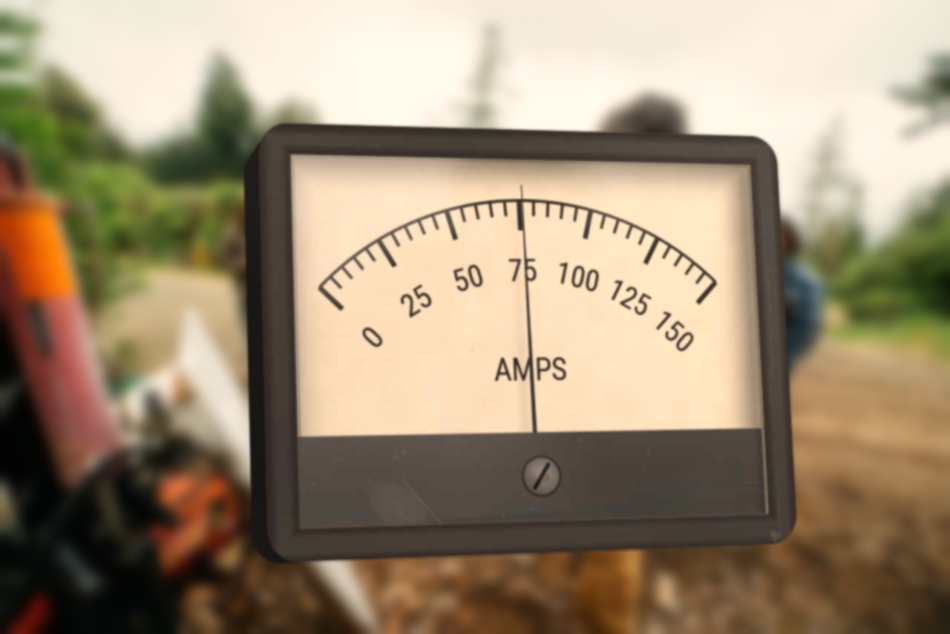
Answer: 75 A
